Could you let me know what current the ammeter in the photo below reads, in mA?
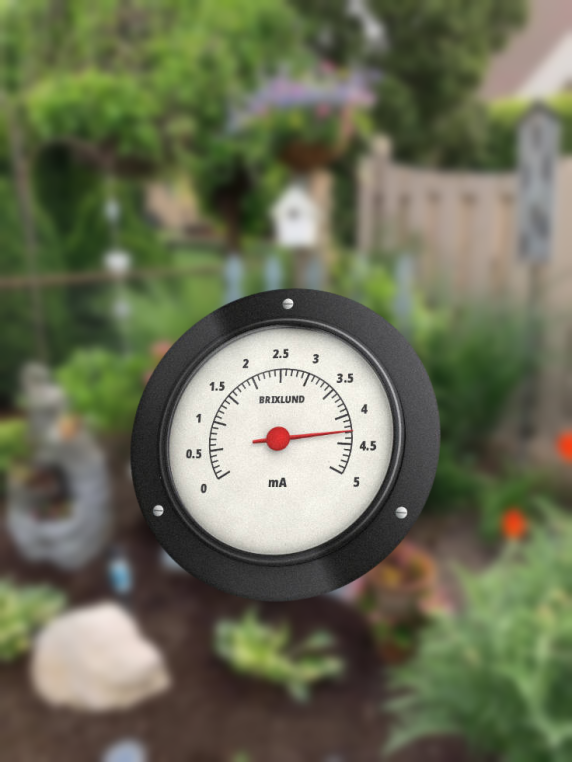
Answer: 4.3 mA
